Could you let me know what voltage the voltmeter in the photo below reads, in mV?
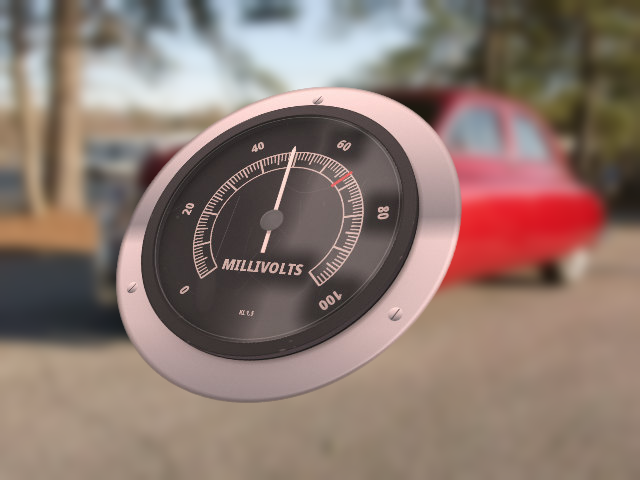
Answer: 50 mV
